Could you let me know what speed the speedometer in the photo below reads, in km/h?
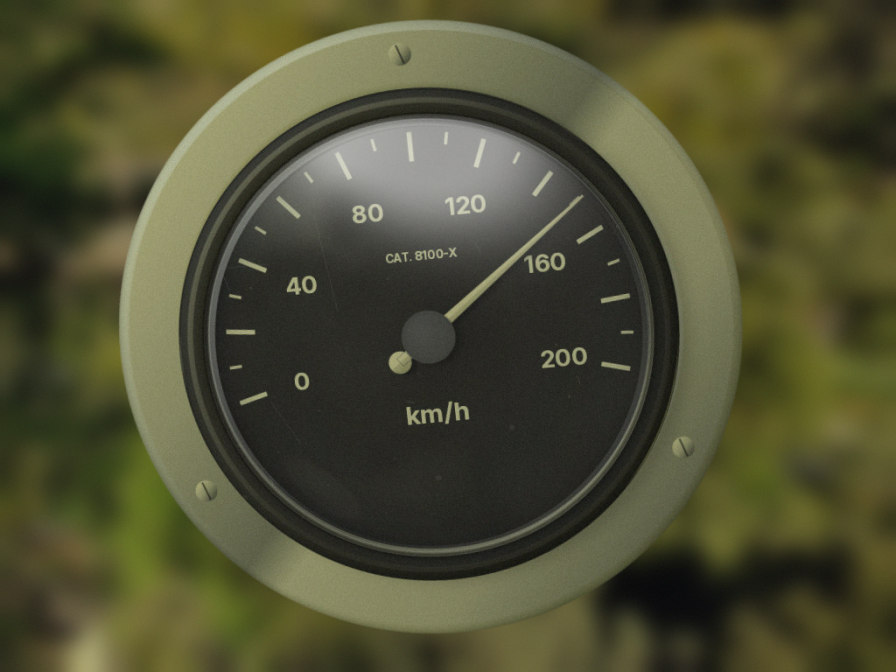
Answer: 150 km/h
